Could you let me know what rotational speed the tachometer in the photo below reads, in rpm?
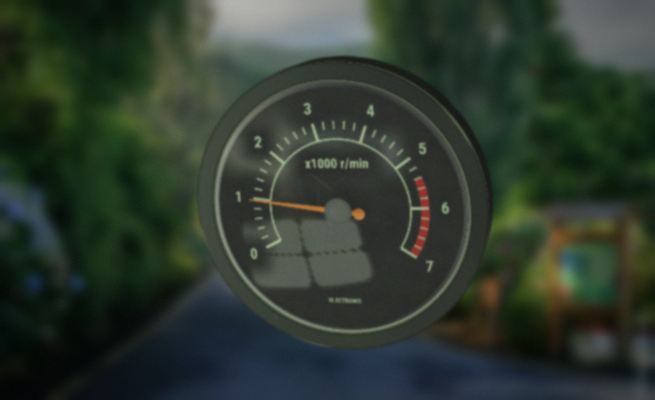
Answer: 1000 rpm
